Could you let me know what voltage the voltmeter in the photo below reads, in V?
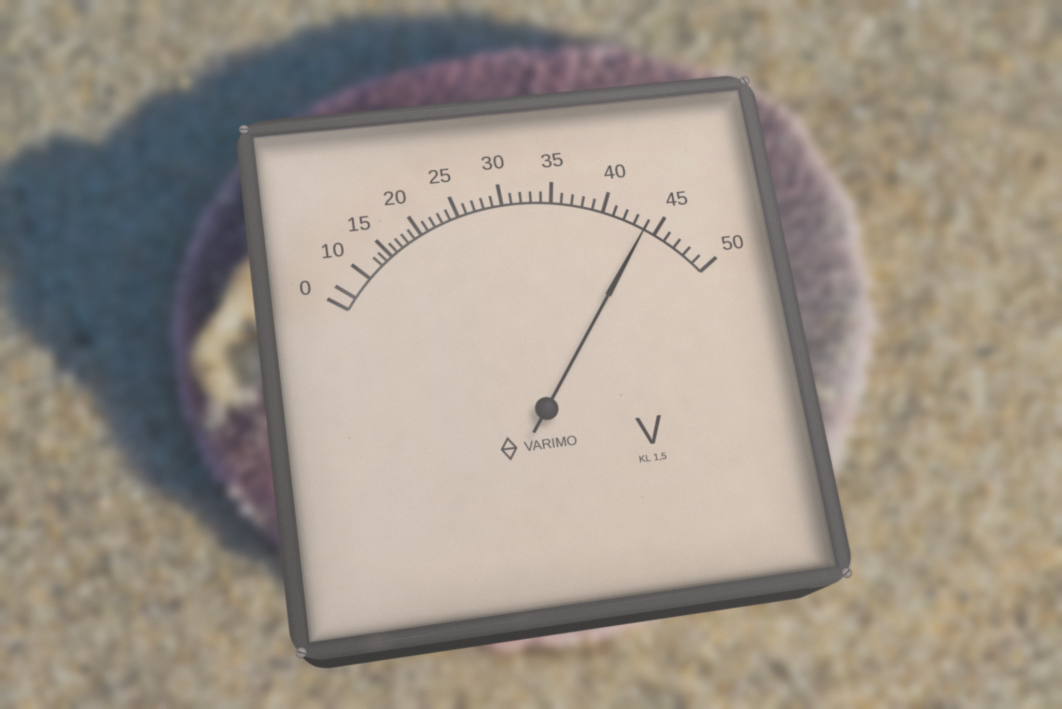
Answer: 44 V
